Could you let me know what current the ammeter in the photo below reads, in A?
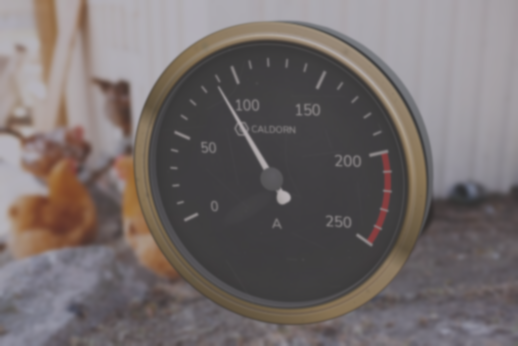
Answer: 90 A
